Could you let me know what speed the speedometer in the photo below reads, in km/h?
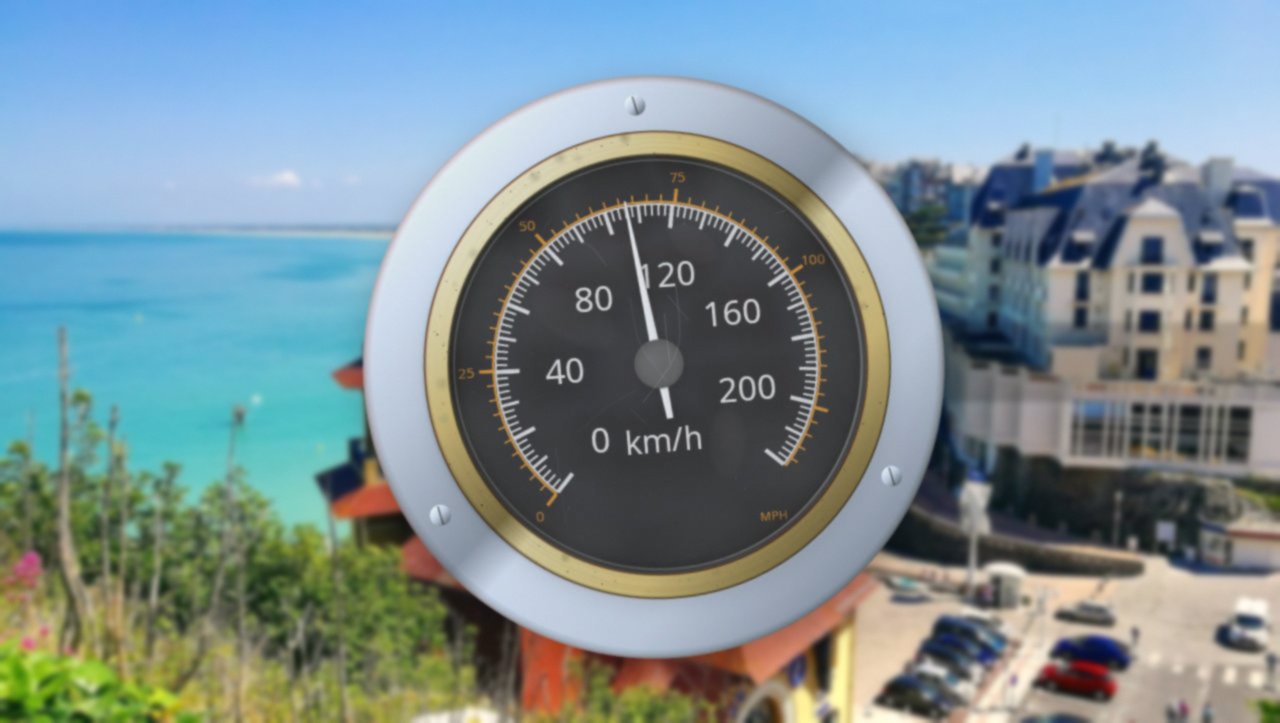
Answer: 106 km/h
